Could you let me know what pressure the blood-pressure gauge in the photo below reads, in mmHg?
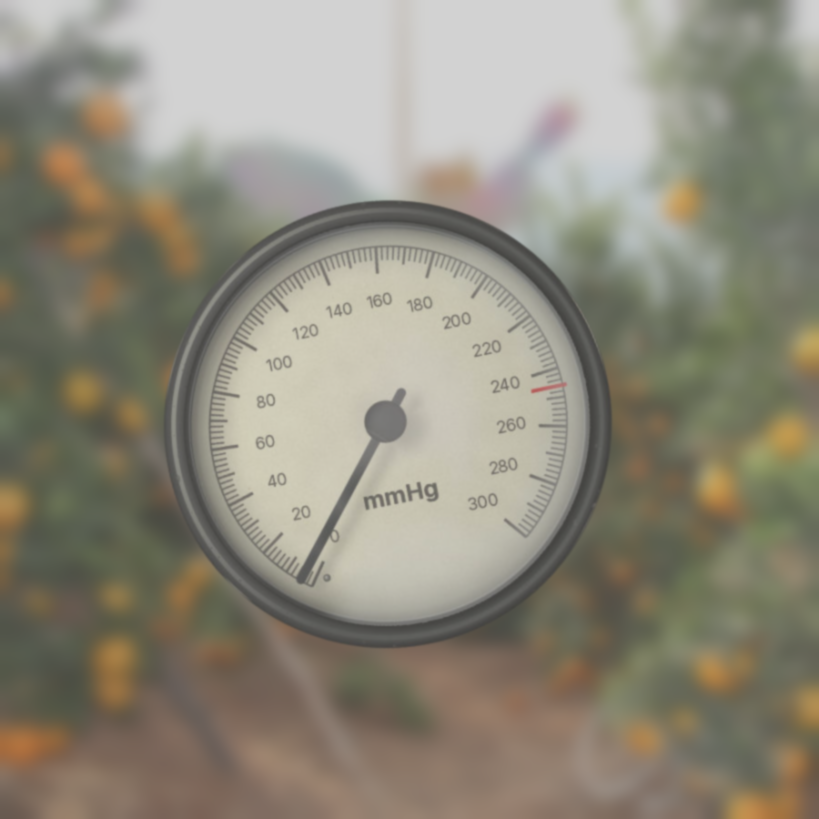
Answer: 4 mmHg
